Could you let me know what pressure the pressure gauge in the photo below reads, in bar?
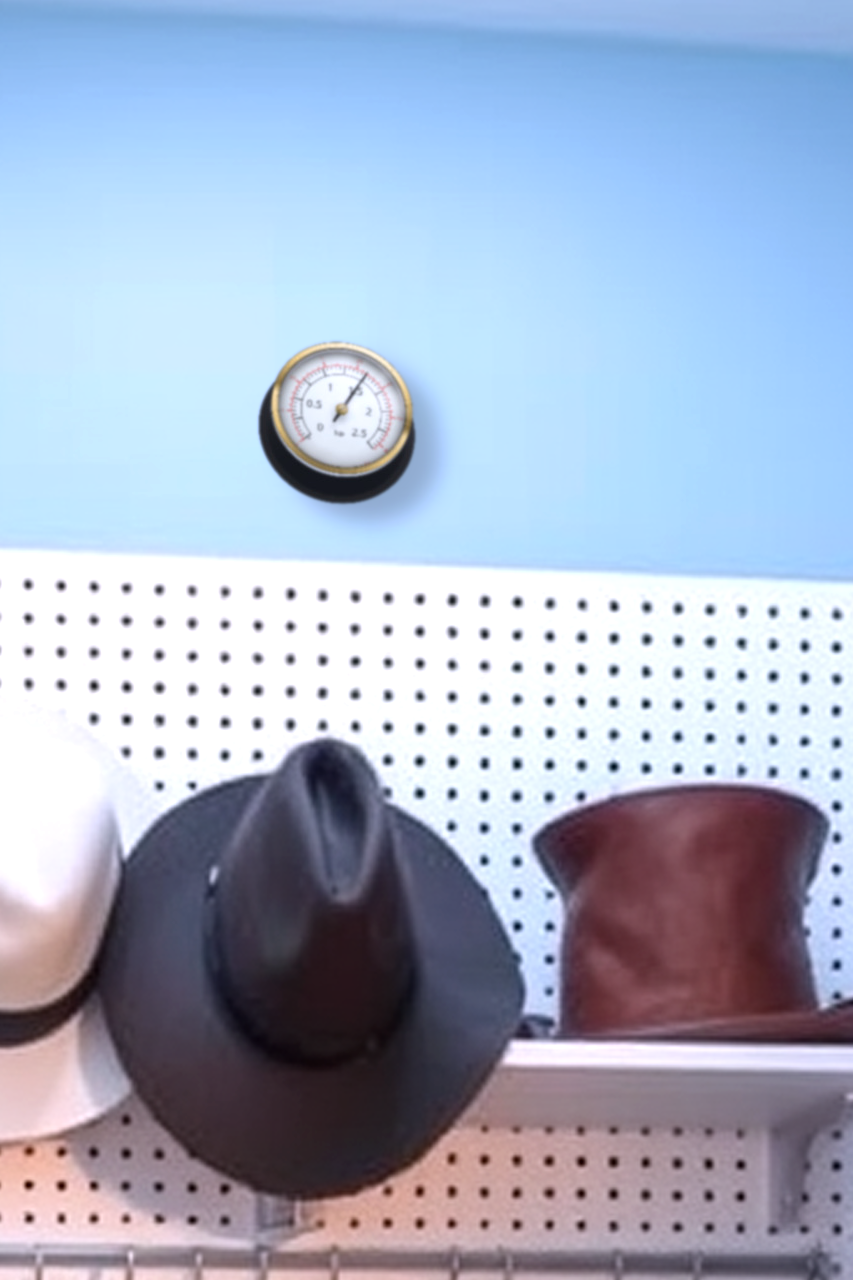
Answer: 1.5 bar
